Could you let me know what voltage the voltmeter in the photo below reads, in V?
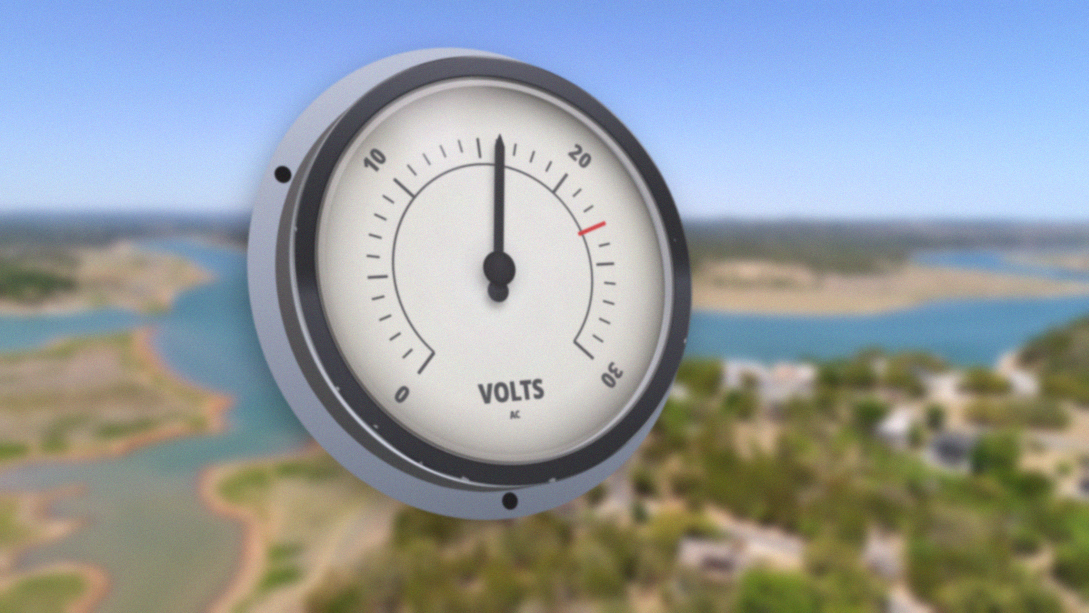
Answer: 16 V
